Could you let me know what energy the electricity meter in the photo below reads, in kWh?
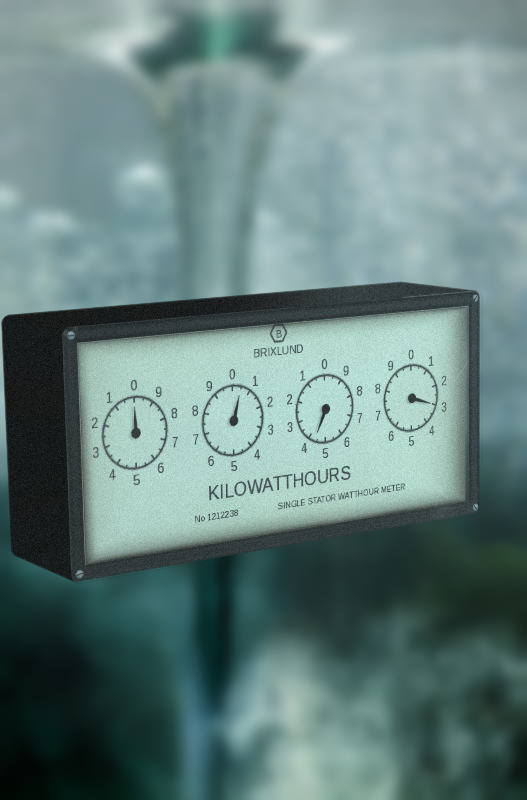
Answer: 43 kWh
